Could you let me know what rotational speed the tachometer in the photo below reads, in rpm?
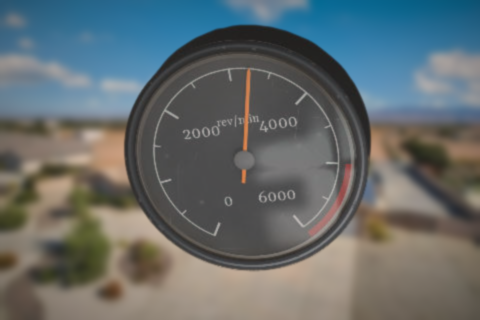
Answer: 3250 rpm
